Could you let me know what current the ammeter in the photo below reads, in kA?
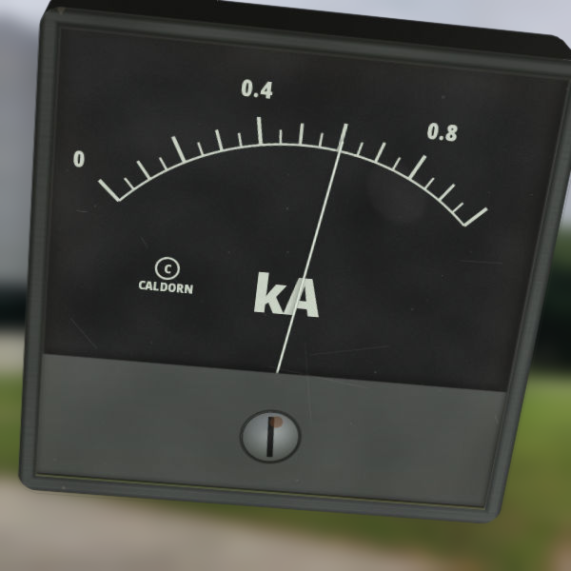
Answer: 0.6 kA
